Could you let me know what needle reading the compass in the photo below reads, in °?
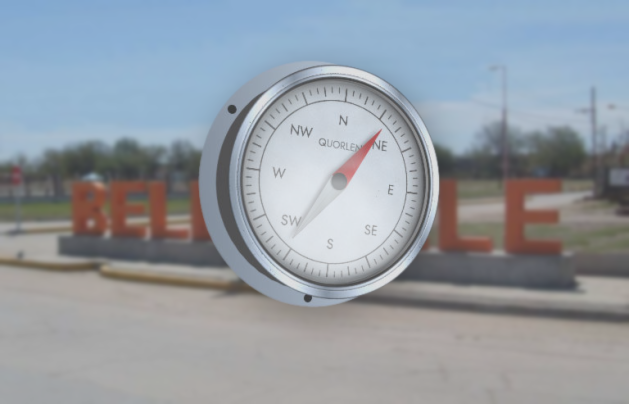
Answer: 35 °
